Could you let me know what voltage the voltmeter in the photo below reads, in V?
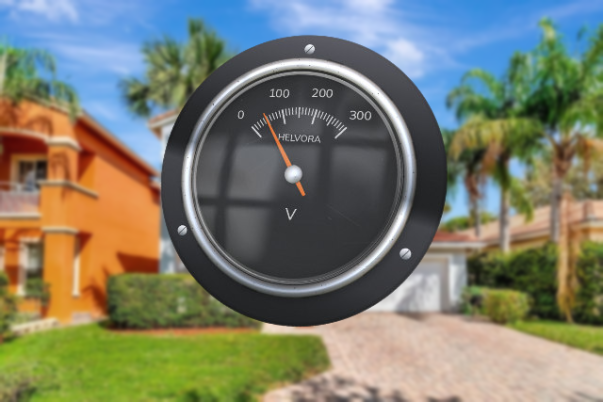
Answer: 50 V
